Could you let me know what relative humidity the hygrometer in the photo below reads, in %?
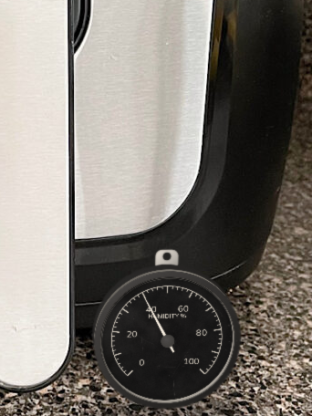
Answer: 40 %
